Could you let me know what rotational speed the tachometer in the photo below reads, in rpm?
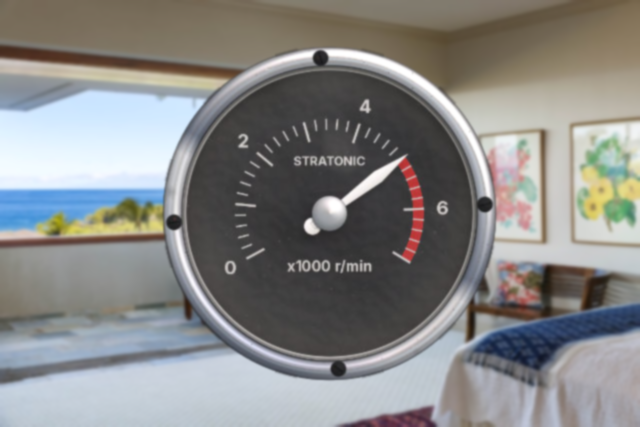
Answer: 5000 rpm
